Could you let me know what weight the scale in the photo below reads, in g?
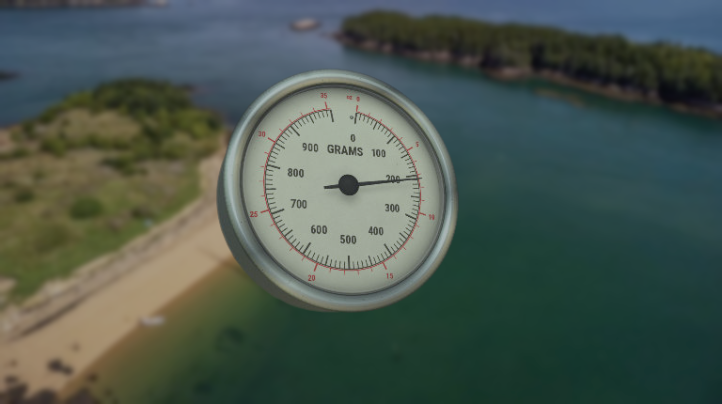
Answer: 210 g
